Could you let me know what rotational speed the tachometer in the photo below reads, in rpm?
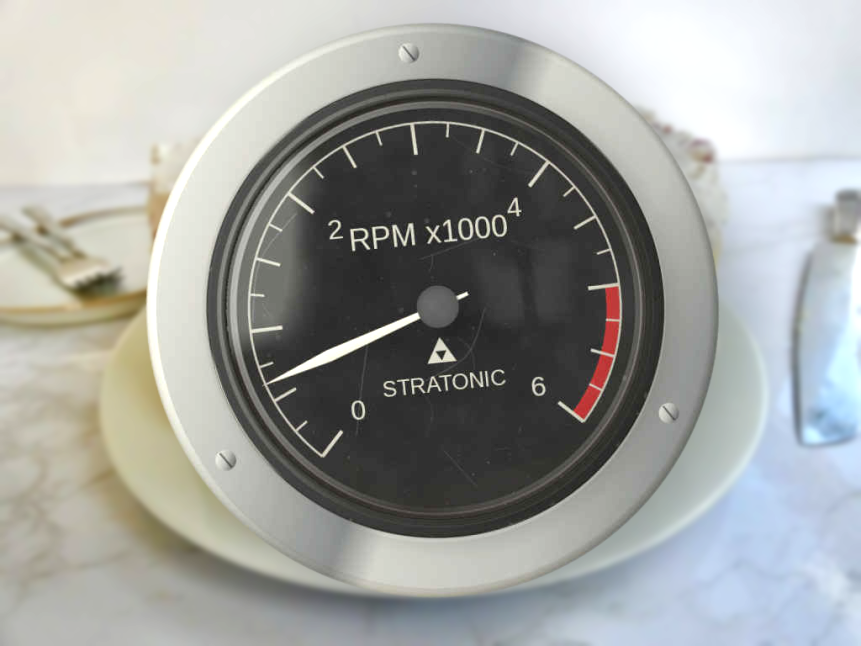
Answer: 625 rpm
